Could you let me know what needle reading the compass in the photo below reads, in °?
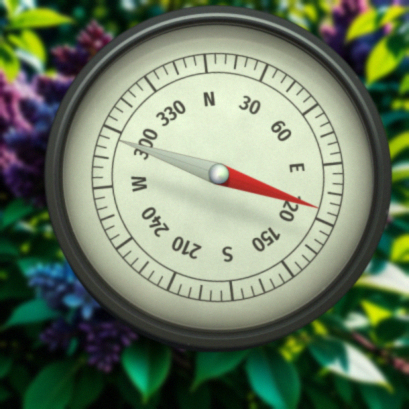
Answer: 115 °
